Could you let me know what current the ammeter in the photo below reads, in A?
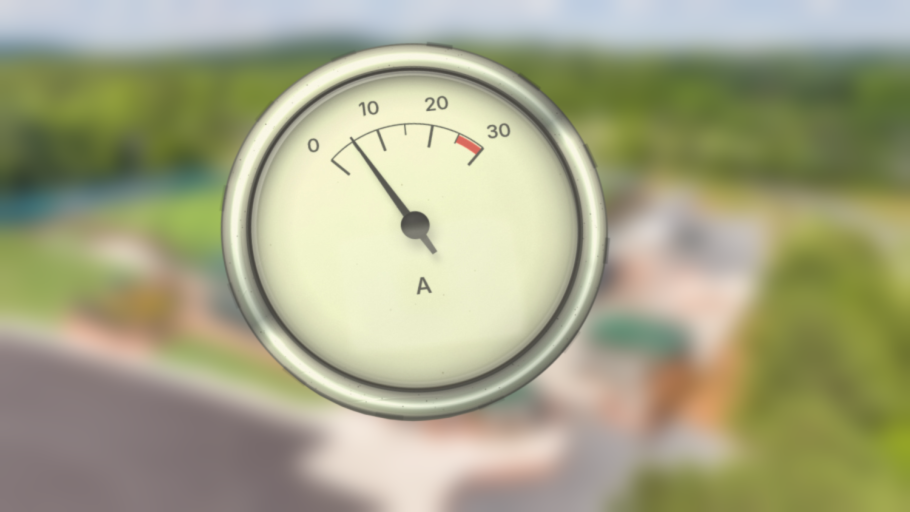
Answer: 5 A
